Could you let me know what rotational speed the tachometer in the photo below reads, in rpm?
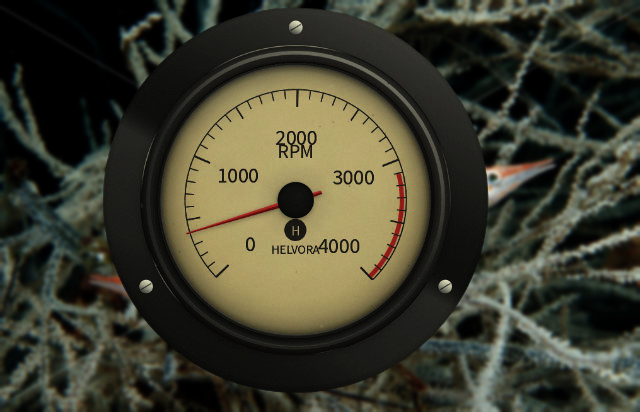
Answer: 400 rpm
